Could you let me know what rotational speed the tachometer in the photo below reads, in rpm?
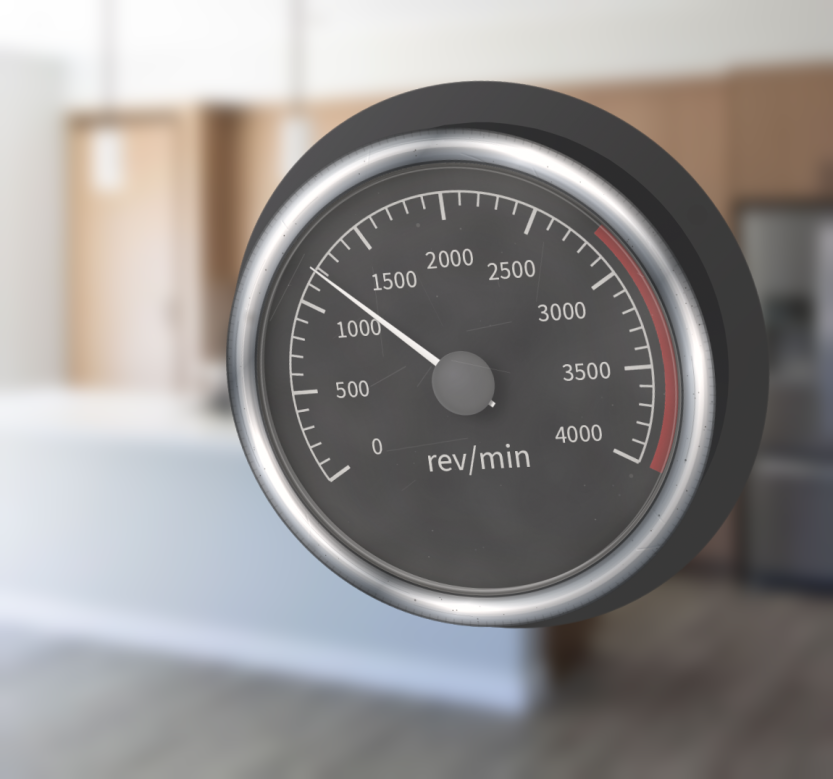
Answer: 1200 rpm
